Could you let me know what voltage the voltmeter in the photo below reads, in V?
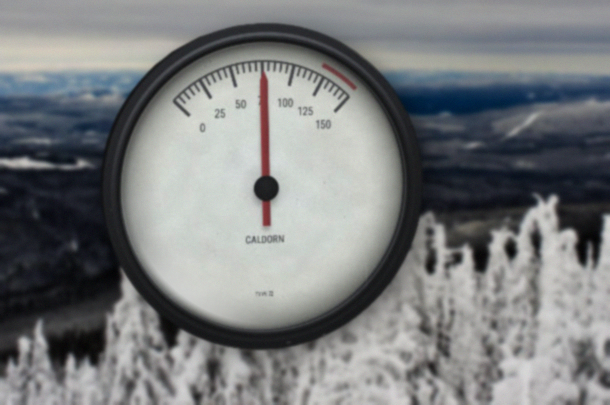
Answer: 75 V
